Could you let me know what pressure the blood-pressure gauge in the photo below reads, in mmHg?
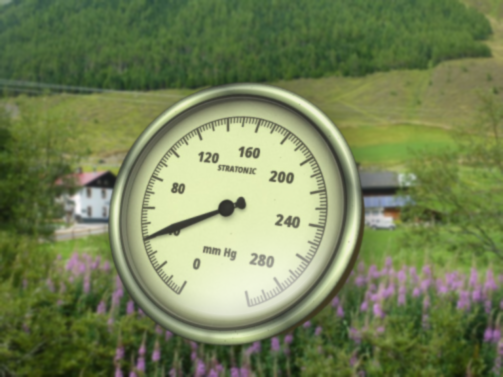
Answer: 40 mmHg
